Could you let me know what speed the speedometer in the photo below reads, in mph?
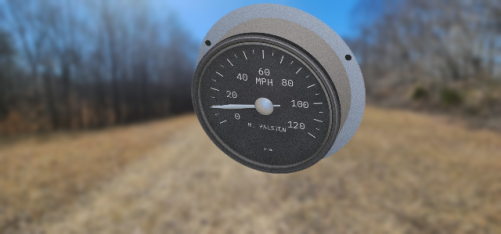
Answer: 10 mph
